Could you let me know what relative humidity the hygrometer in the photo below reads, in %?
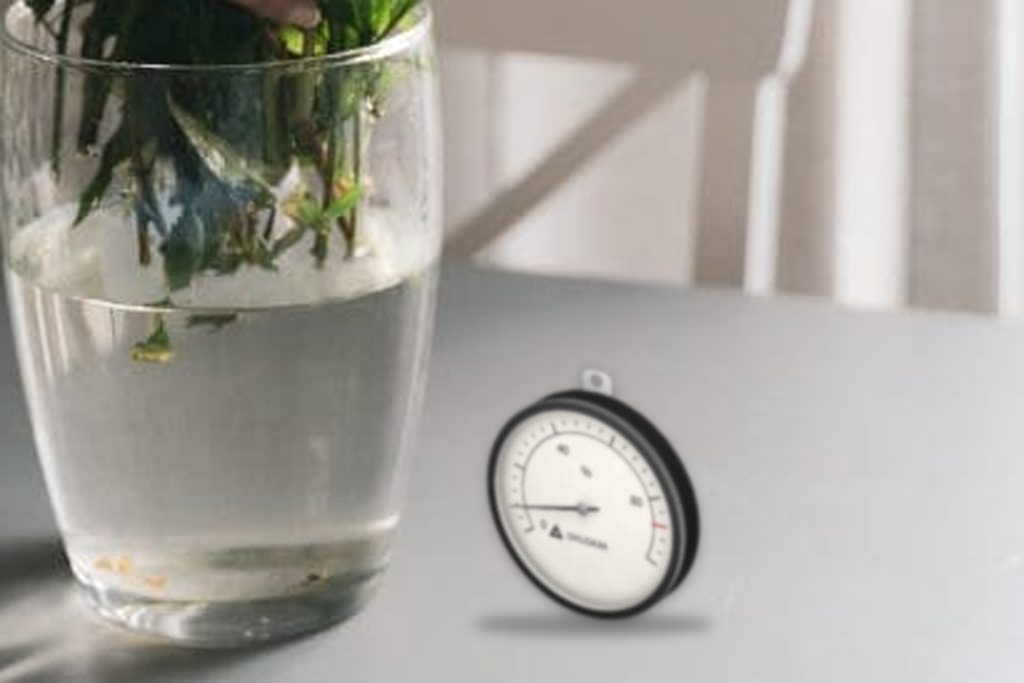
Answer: 8 %
